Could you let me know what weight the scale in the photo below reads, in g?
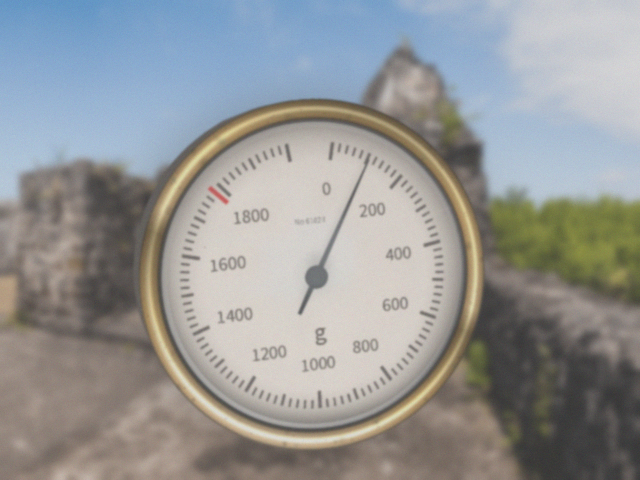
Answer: 100 g
